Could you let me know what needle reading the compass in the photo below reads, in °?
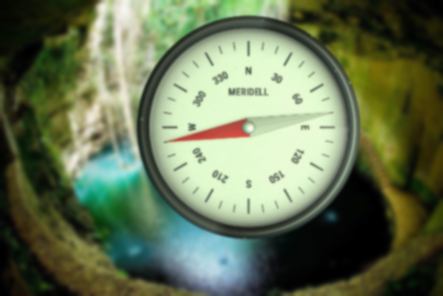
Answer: 260 °
